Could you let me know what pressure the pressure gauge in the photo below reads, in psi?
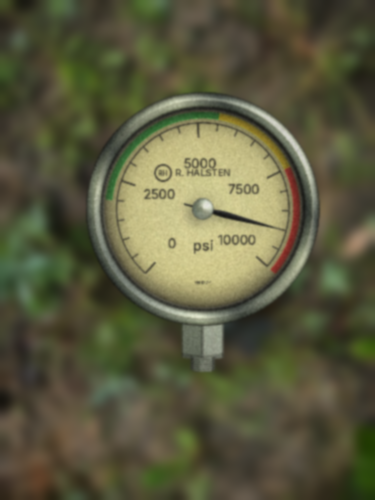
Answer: 9000 psi
